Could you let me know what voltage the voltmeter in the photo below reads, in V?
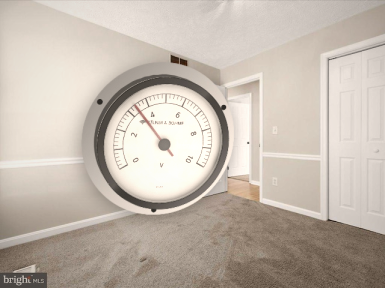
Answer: 3.4 V
